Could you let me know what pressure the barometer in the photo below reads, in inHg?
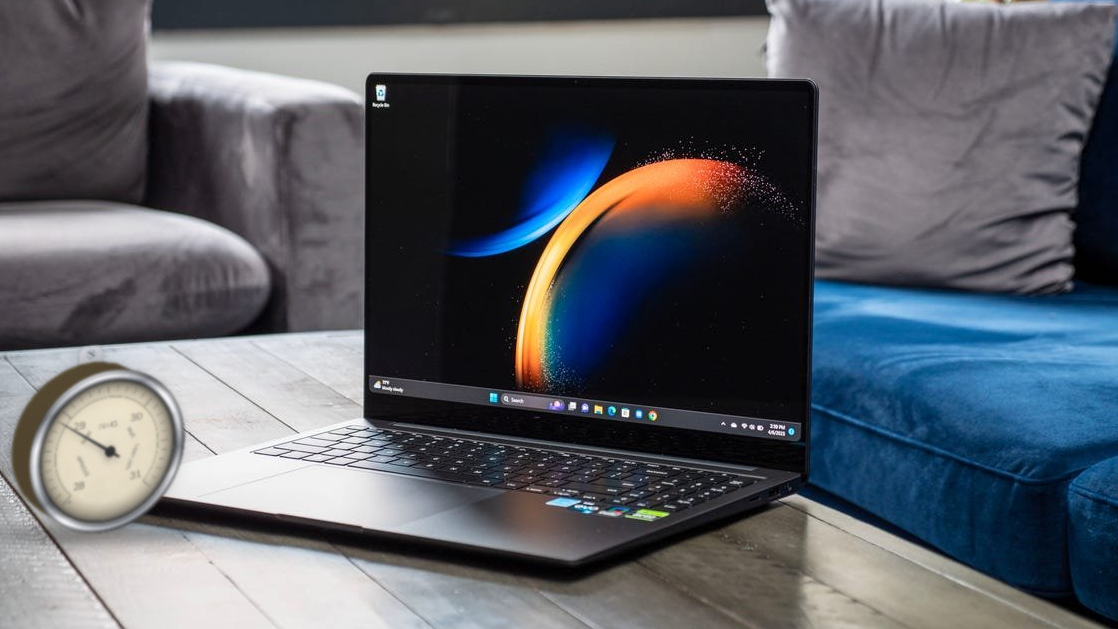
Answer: 28.9 inHg
